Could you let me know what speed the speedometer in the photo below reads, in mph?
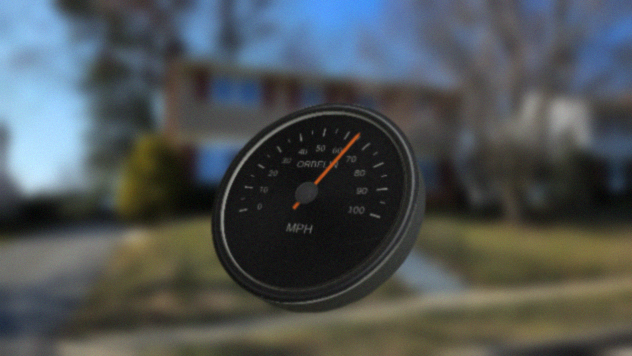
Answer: 65 mph
